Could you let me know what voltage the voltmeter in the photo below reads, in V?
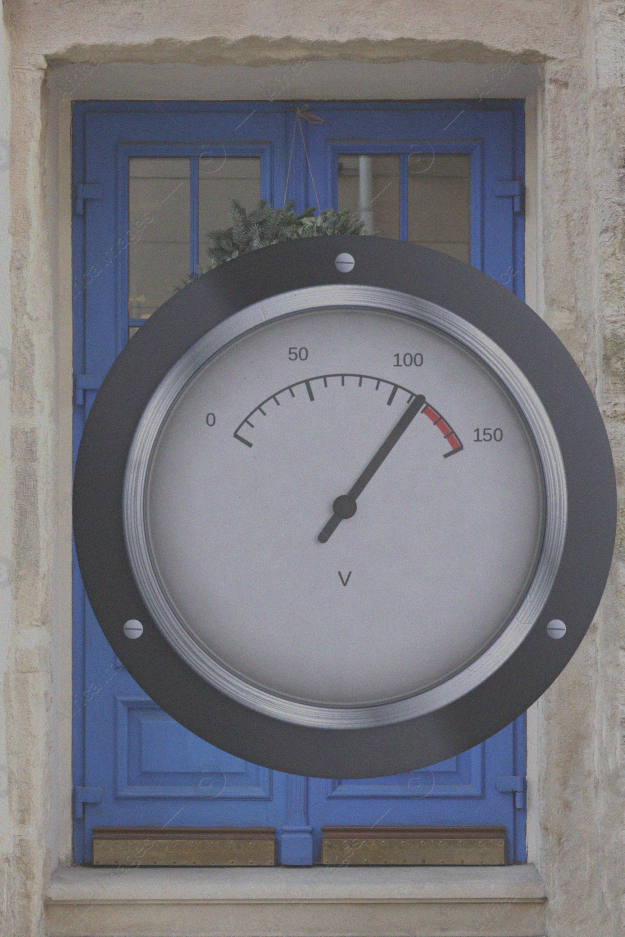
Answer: 115 V
